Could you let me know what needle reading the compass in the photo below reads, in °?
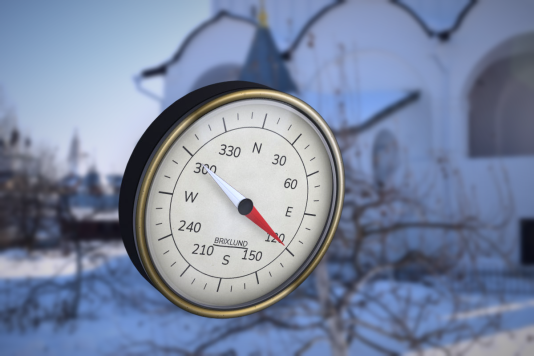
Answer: 120 °
